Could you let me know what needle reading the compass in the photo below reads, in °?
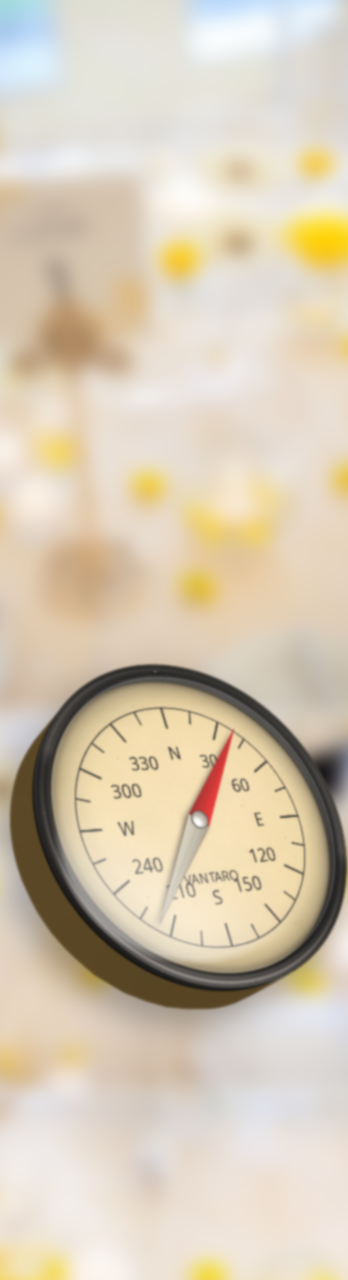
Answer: 37.5 °
